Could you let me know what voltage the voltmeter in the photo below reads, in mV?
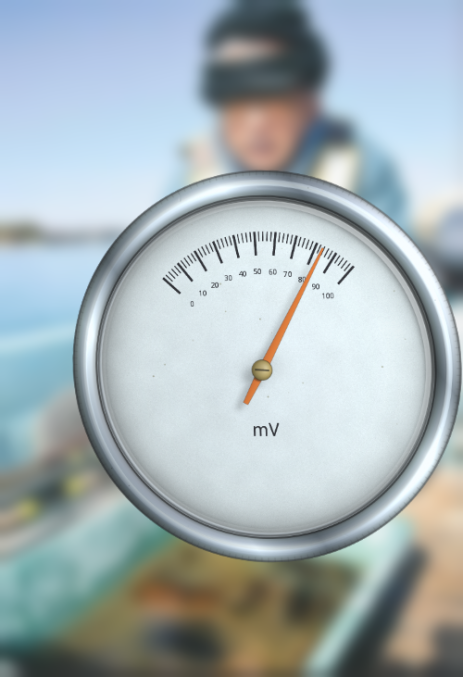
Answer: 84 mV
